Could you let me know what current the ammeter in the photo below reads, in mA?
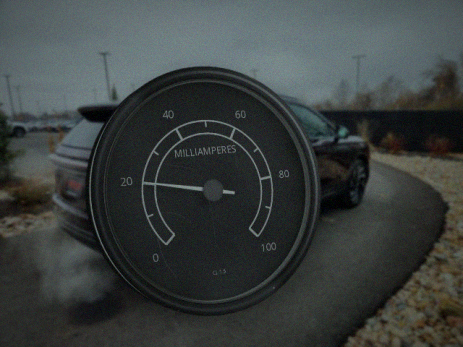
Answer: 20 mA
